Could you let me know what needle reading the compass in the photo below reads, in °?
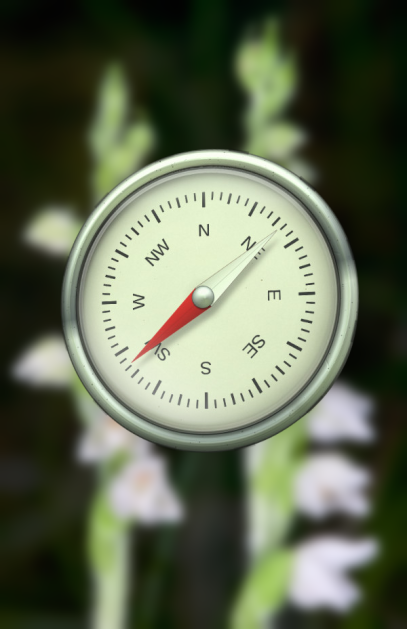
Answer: 230 °
